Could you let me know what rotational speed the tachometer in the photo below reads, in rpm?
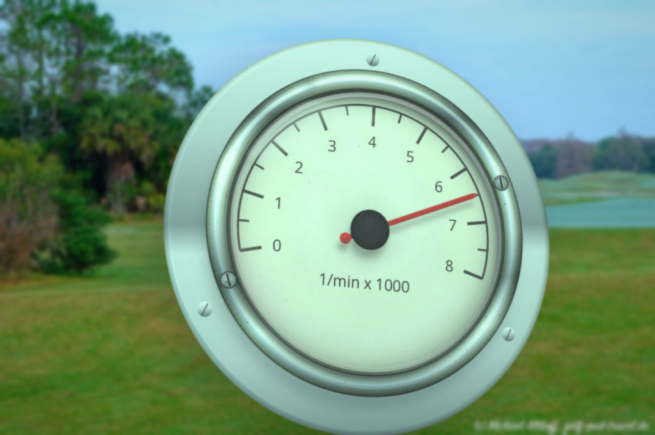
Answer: 6500 rpm
